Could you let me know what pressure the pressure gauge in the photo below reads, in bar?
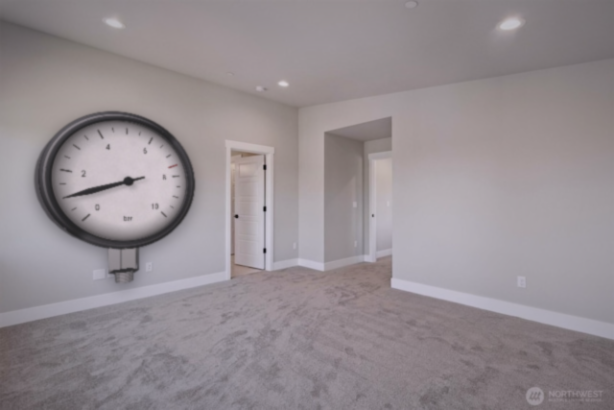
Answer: 1 bar
